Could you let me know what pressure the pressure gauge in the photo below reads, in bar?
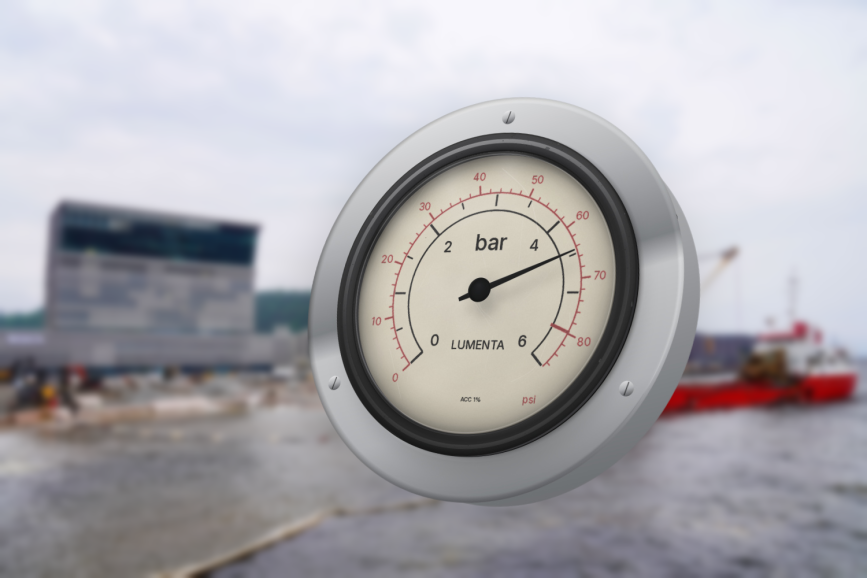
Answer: 4.5 bar
